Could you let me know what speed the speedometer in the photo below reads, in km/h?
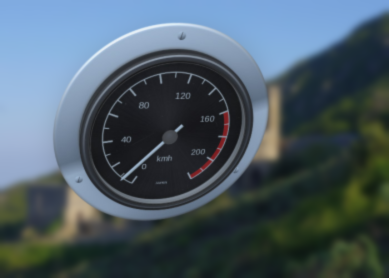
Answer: 10 km/h
